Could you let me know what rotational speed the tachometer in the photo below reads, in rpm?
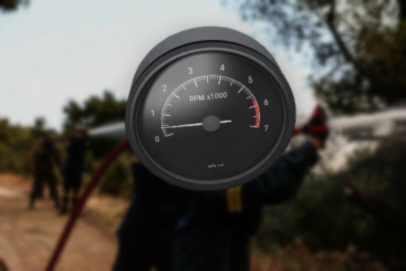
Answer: 500 rpm
